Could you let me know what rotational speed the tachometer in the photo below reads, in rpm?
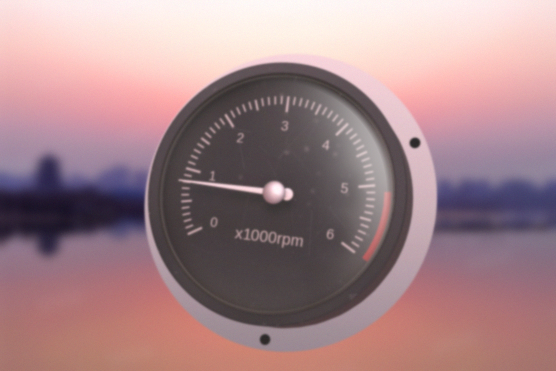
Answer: 800 rpm
